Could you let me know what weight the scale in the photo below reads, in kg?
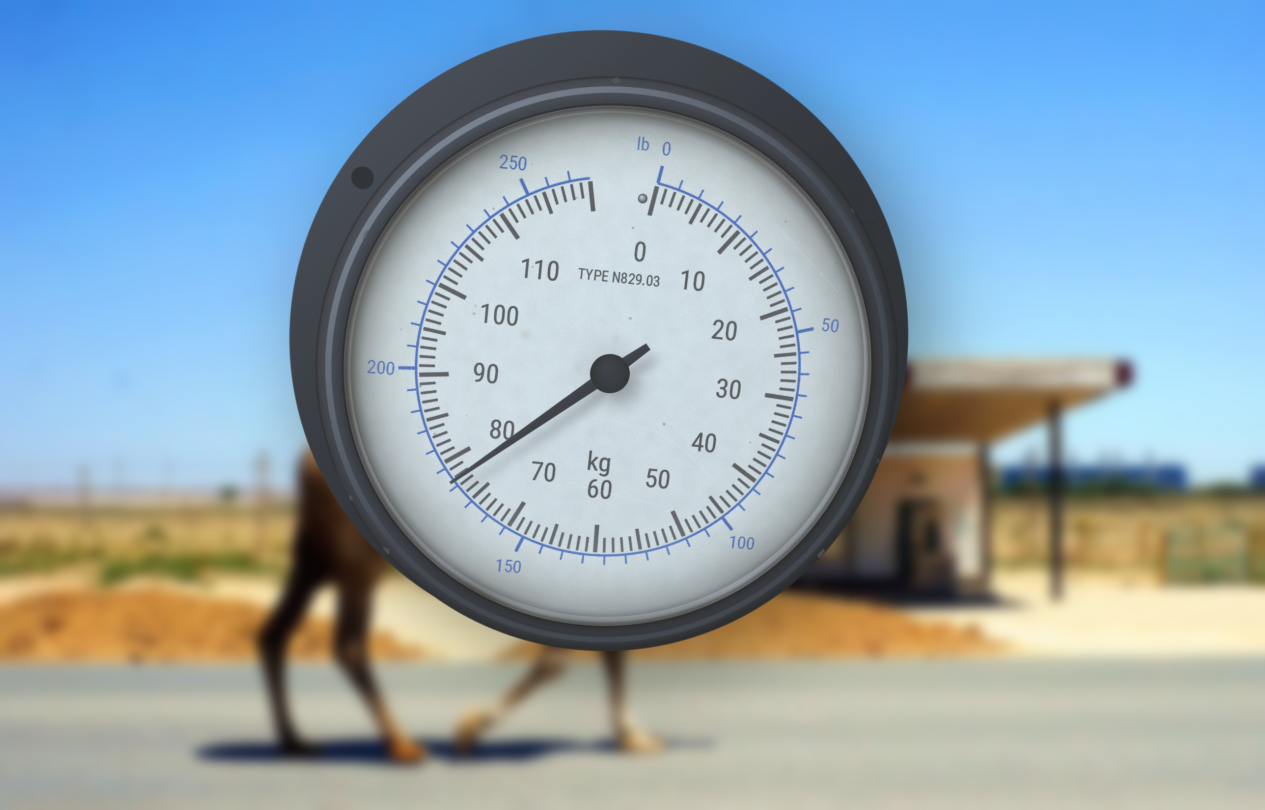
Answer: 78 kg
